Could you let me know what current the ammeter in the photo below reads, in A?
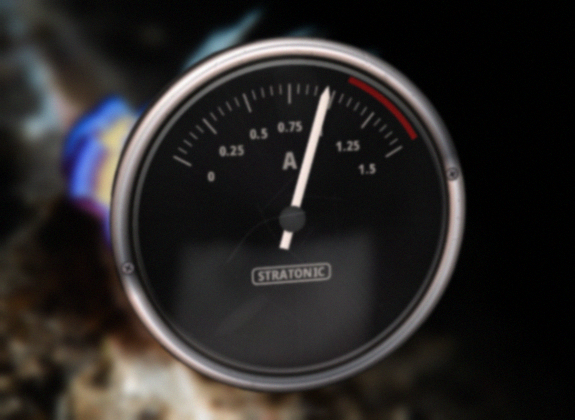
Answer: 0.95 A
